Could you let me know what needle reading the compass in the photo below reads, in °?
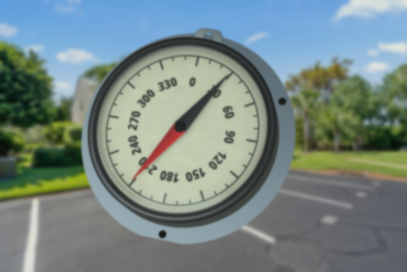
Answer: 210 °
